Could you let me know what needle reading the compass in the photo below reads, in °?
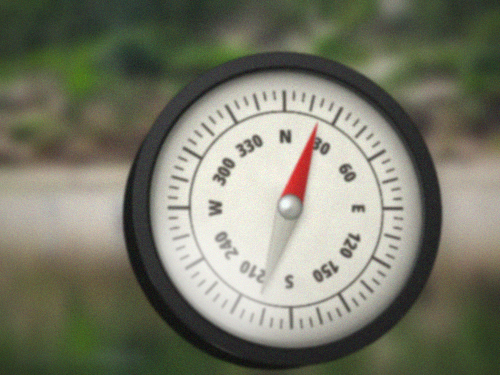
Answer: 20 °
